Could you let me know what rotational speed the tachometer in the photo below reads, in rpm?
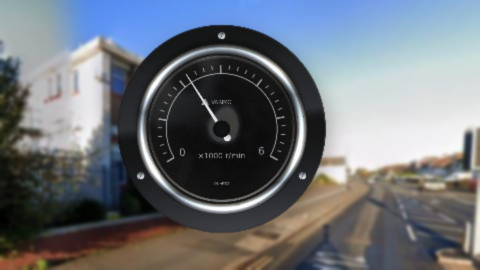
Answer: 2200 rpm
